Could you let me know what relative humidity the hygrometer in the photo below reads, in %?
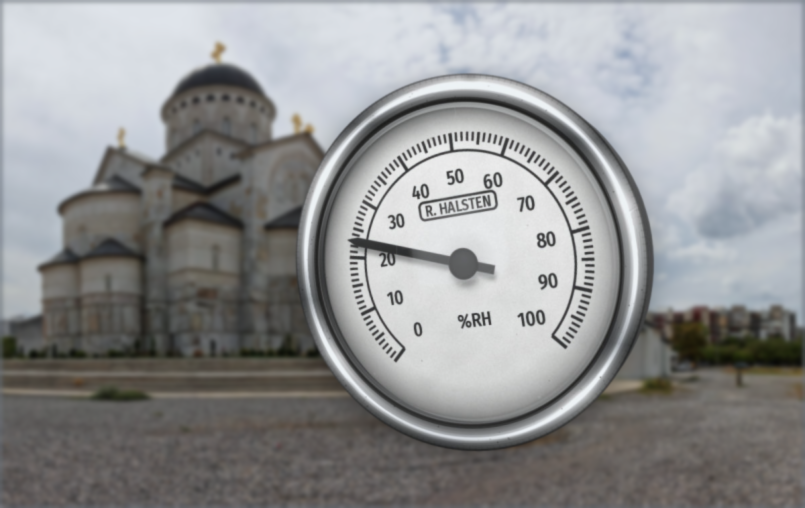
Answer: 23 %
